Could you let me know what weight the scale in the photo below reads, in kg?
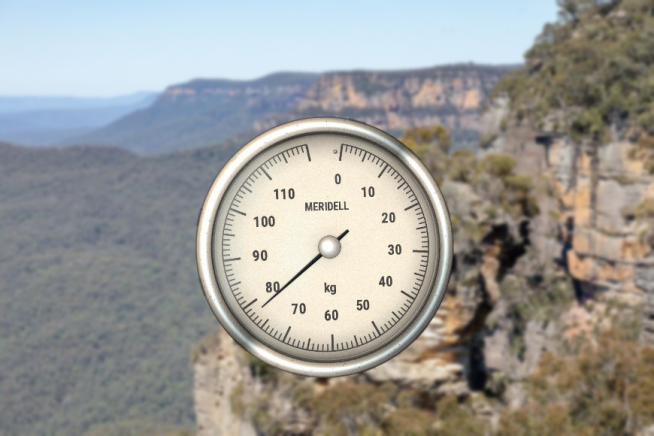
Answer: 78 kg
